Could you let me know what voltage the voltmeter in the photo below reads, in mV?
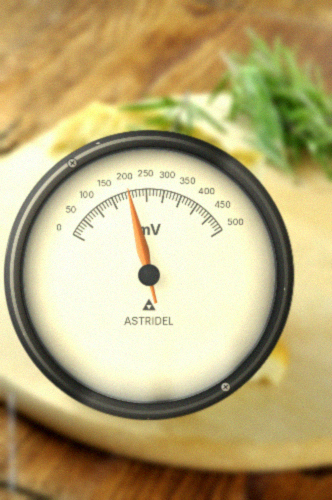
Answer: 200 mV
